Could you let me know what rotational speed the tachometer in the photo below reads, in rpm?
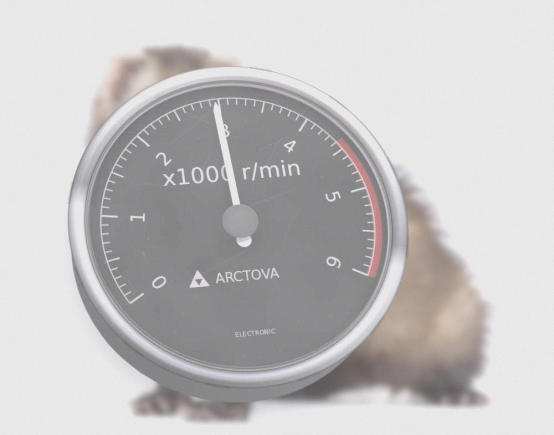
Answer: 2950 rpm
